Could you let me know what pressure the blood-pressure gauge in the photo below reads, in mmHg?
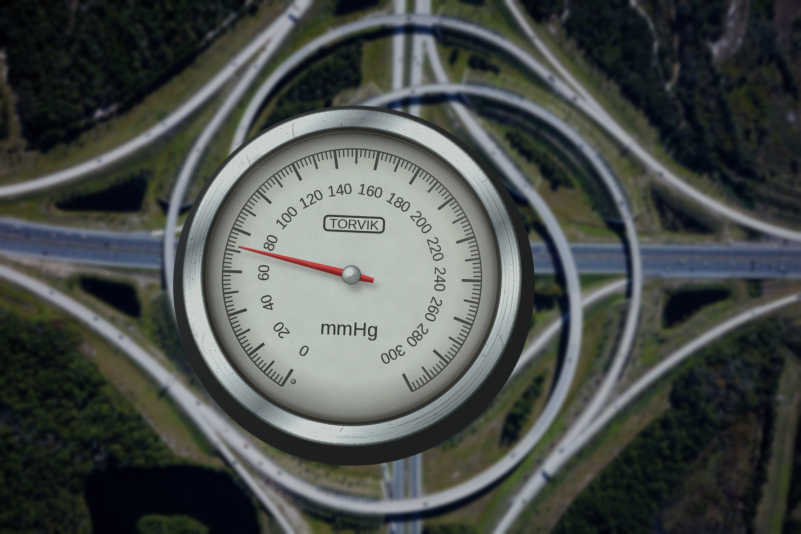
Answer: 72 mmHg
